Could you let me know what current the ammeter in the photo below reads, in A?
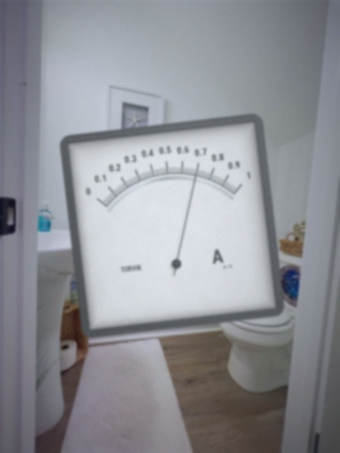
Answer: 0.7 A
